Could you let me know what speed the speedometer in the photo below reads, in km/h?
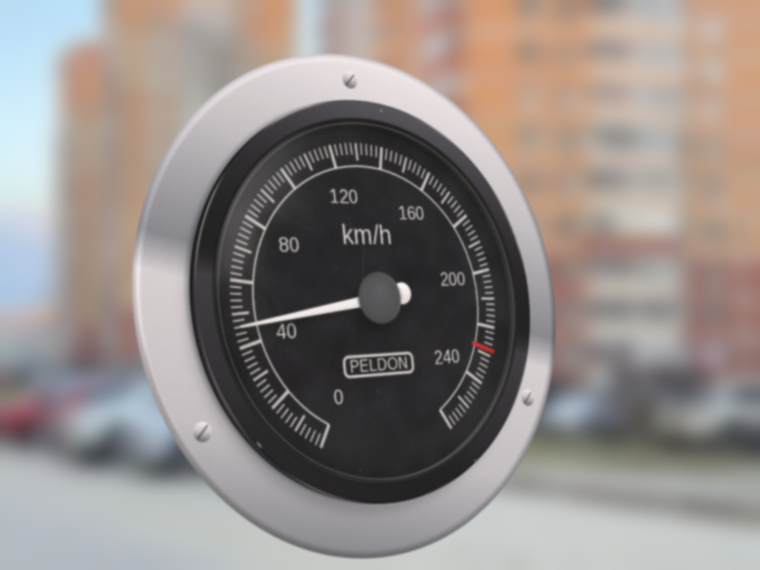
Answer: 46 km/h
